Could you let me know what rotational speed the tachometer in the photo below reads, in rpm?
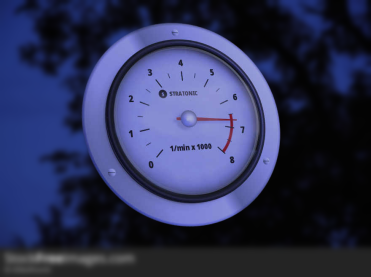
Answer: 6750 rpm
